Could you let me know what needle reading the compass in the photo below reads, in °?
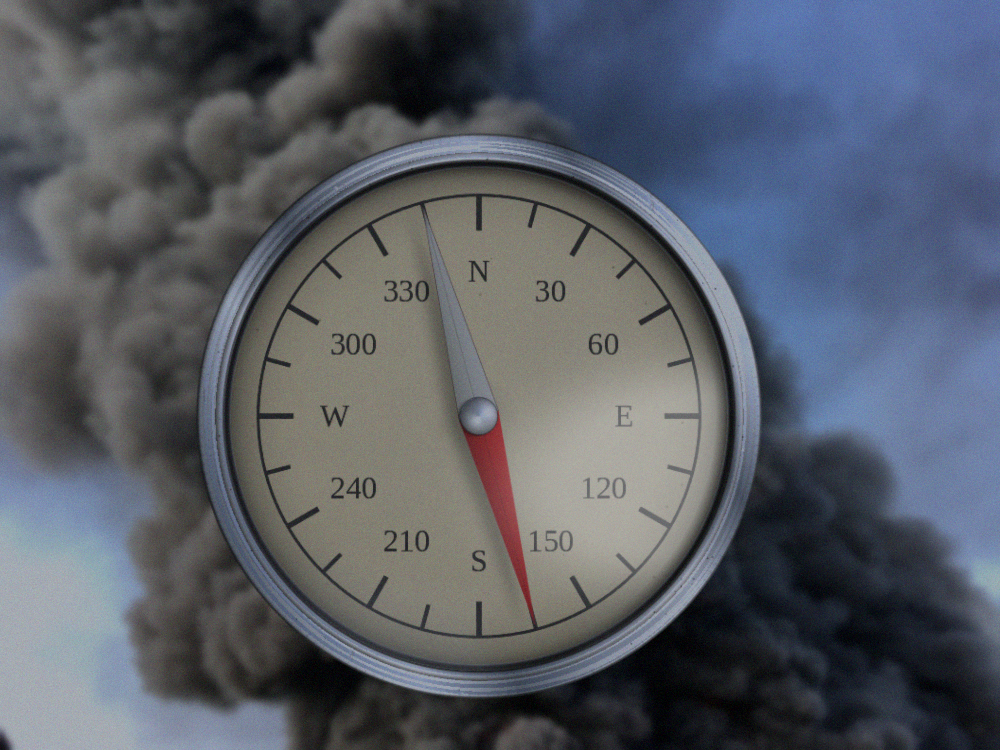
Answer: 165 °
